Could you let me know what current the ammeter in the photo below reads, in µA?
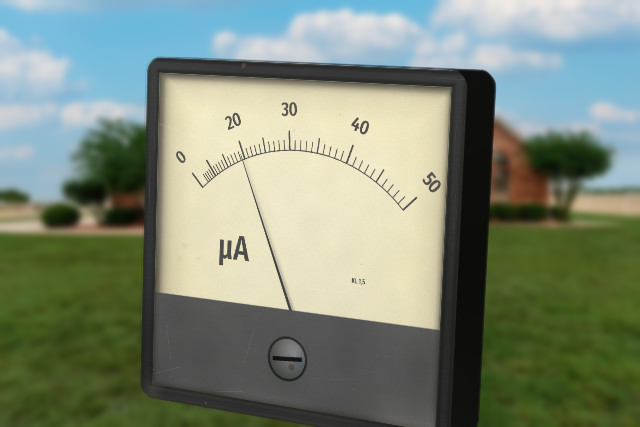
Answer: 20 µA
